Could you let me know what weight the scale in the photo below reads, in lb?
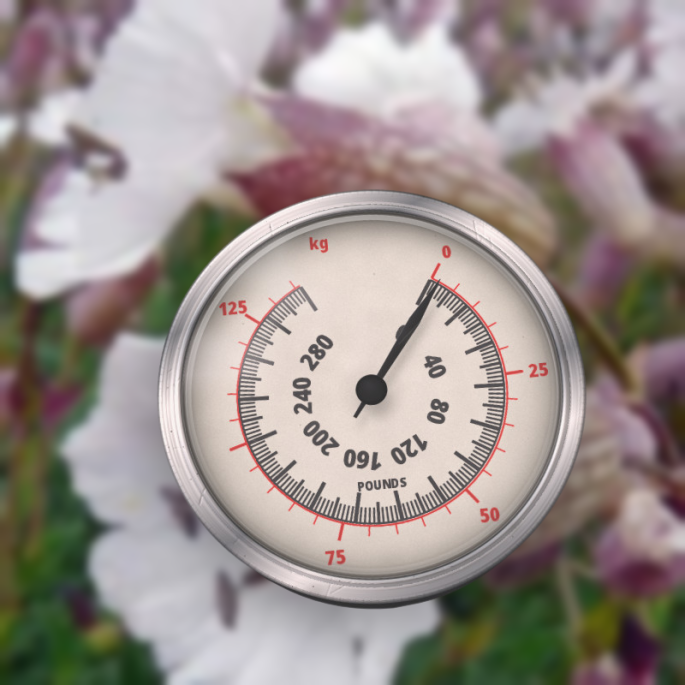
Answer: 4 lb
